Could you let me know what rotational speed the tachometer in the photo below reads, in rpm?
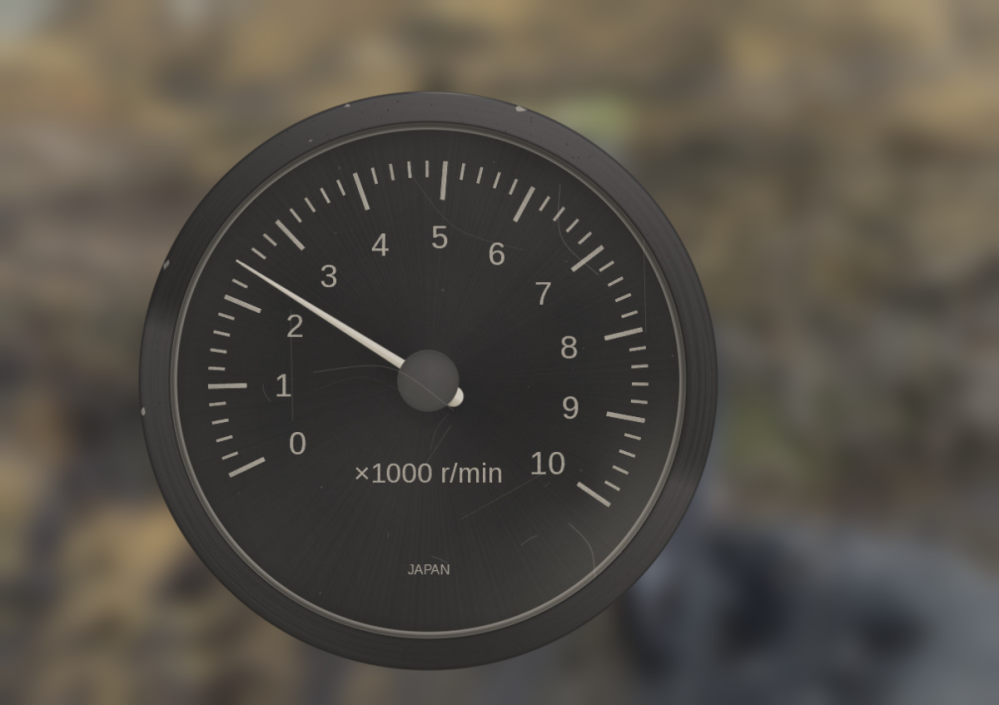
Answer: 2400 rpm
